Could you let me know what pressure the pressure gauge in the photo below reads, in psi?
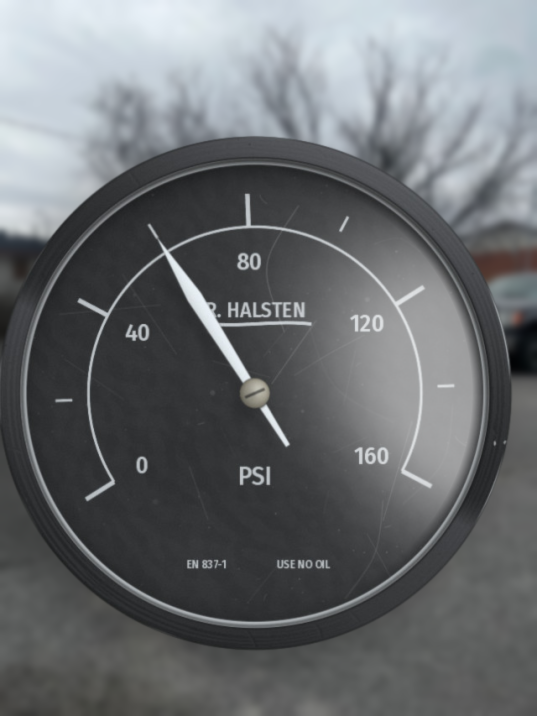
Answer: 60 psi
